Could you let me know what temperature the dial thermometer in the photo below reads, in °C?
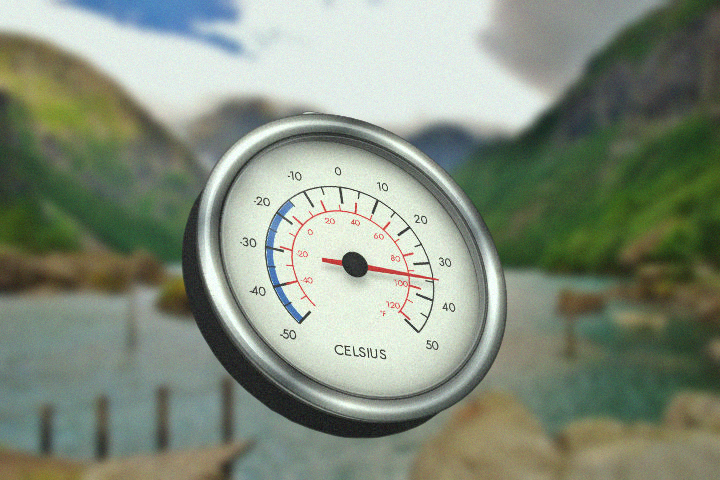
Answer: 35 °C
